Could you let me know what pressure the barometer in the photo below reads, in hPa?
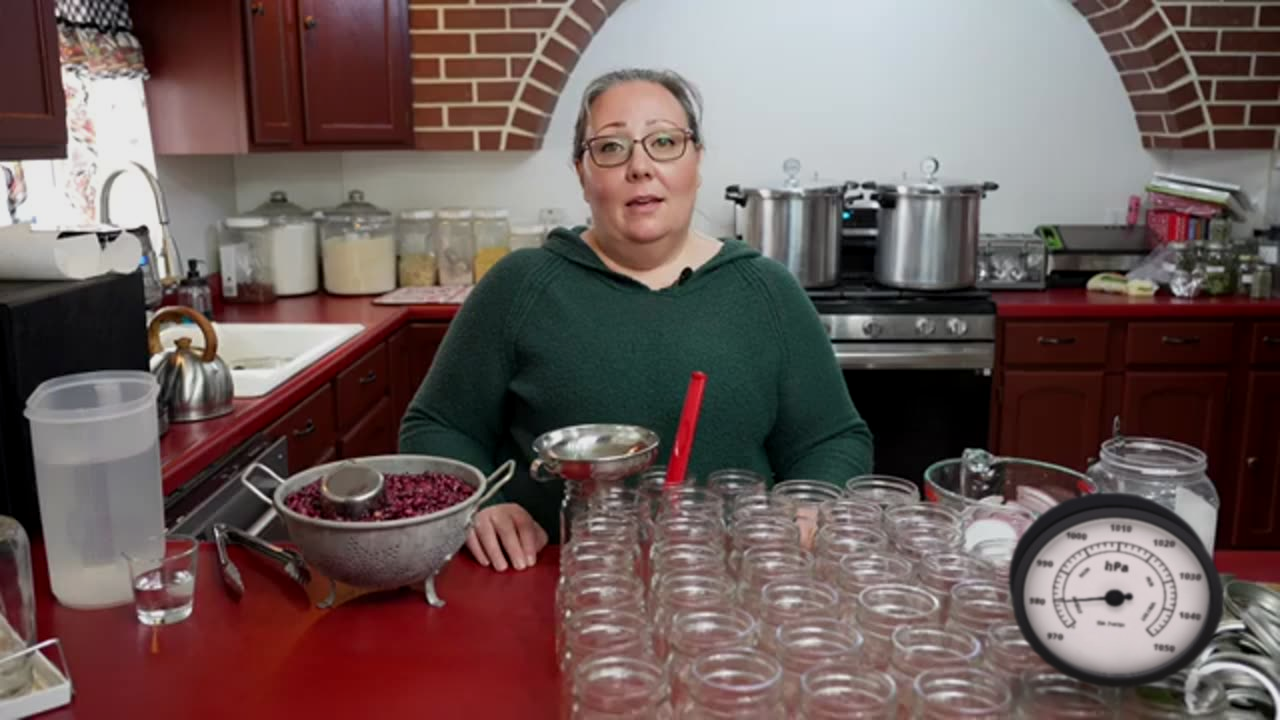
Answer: 980 hPa
